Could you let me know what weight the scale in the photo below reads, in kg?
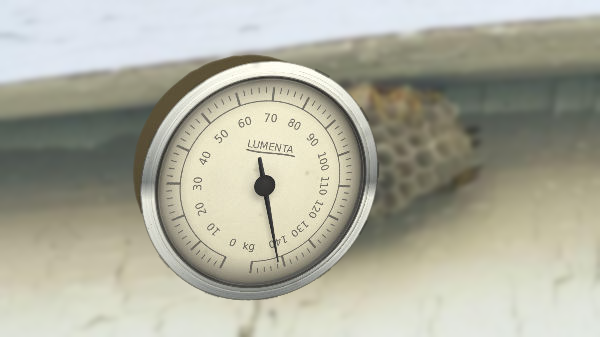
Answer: 142 kg
